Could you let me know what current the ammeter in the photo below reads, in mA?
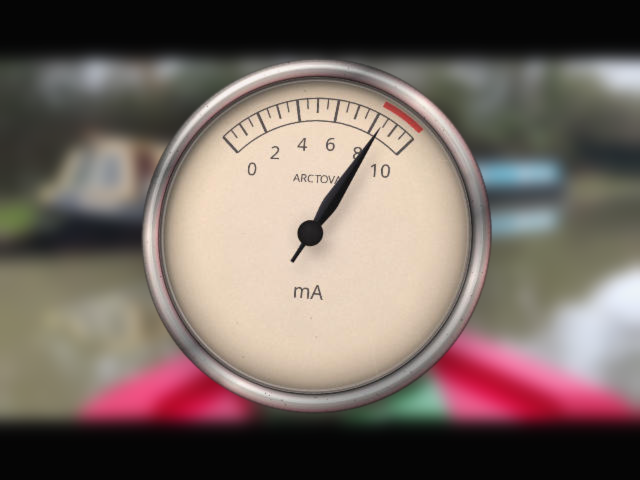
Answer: 8.5 mA
